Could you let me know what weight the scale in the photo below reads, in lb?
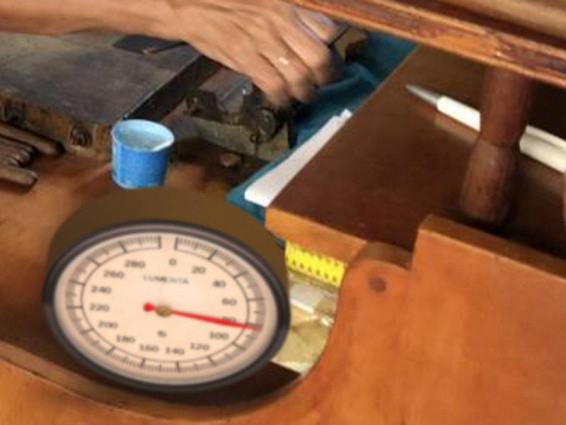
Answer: 80 lb
